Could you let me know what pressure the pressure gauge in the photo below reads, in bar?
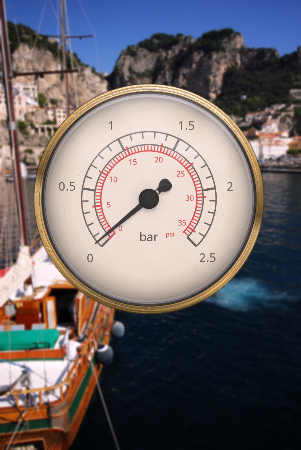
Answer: 0.05 bar
